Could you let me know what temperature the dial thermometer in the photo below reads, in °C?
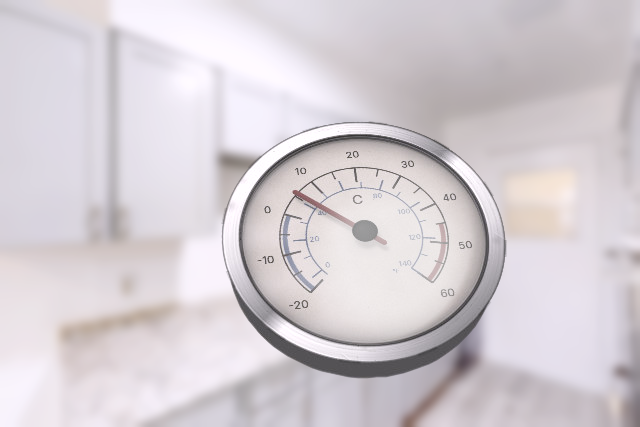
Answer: 5 °C
